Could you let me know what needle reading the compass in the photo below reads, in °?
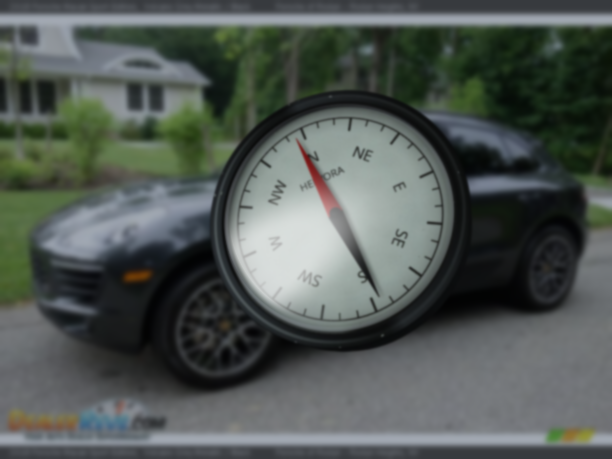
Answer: 355 °
